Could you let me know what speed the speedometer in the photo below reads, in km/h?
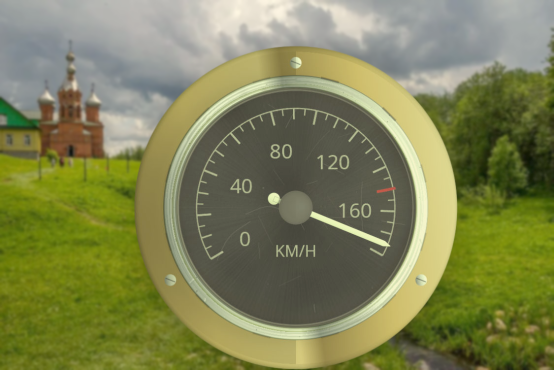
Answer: 175 km/h
